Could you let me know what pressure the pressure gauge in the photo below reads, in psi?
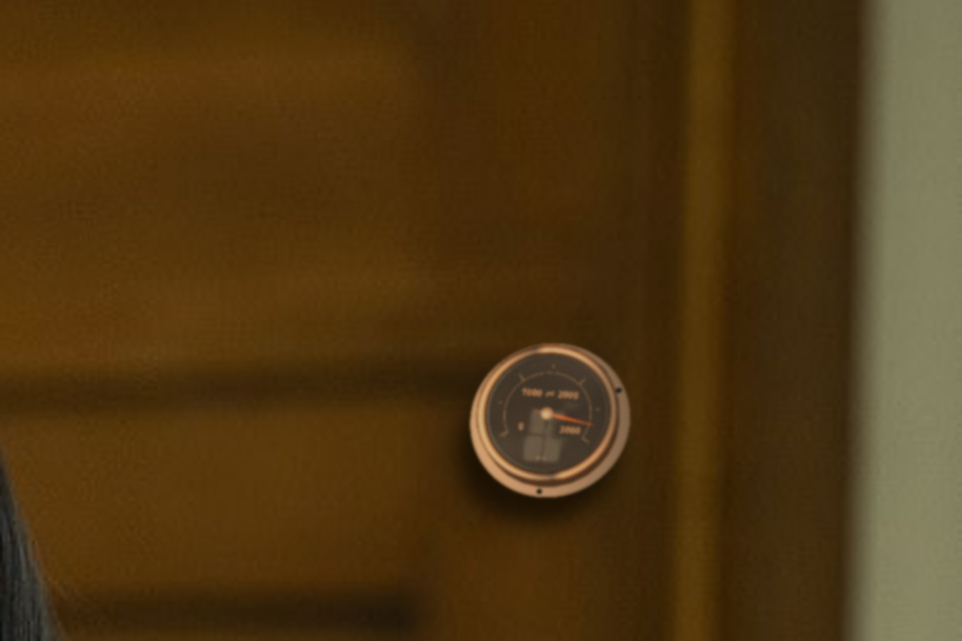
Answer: 2750 psi
